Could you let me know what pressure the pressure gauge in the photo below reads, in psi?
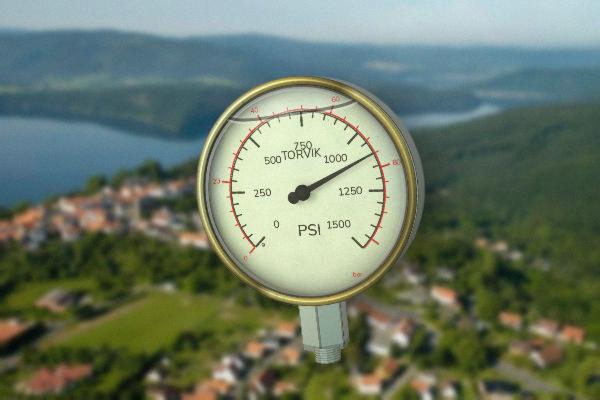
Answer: 1100 psi
